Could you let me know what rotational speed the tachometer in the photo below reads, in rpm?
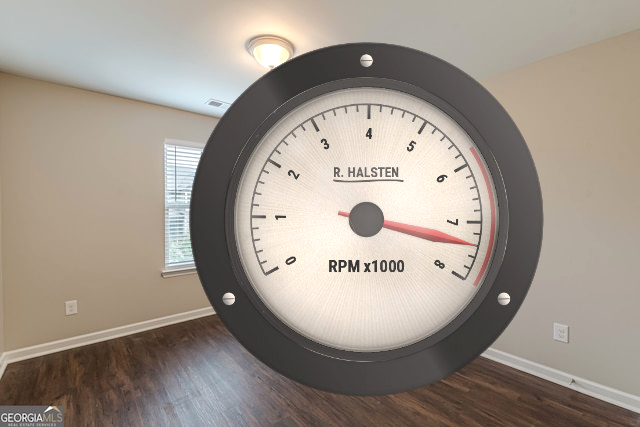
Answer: 7400 rpm
